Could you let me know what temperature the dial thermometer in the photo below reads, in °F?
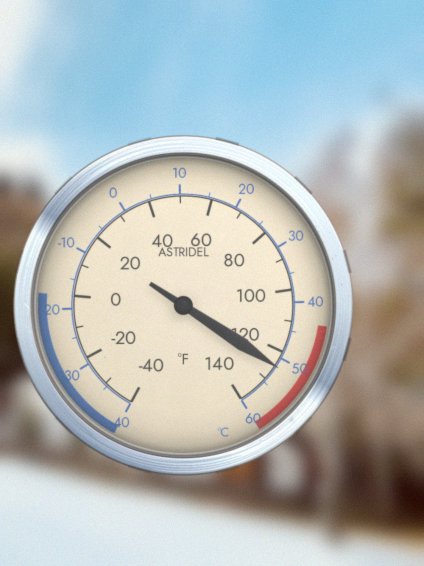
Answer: 125 °F
